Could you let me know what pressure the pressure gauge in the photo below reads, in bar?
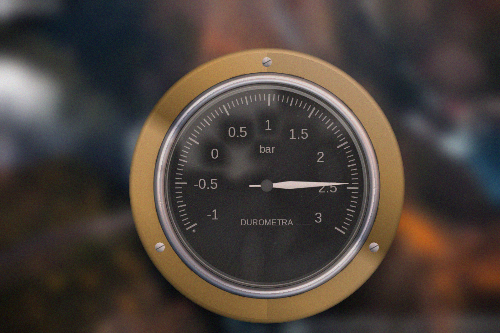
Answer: 2.45 bar
